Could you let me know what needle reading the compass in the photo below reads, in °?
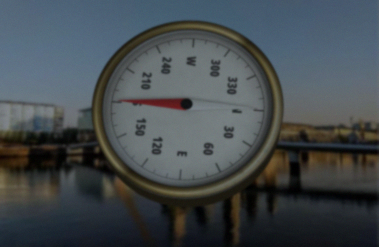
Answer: 180 °
